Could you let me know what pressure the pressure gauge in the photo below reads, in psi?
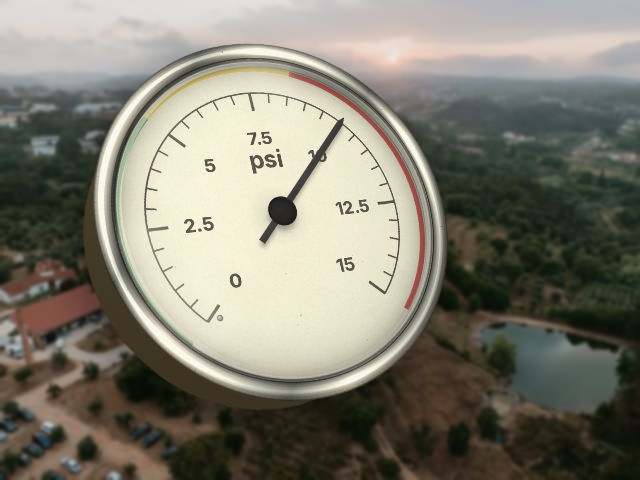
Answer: 10 psi
